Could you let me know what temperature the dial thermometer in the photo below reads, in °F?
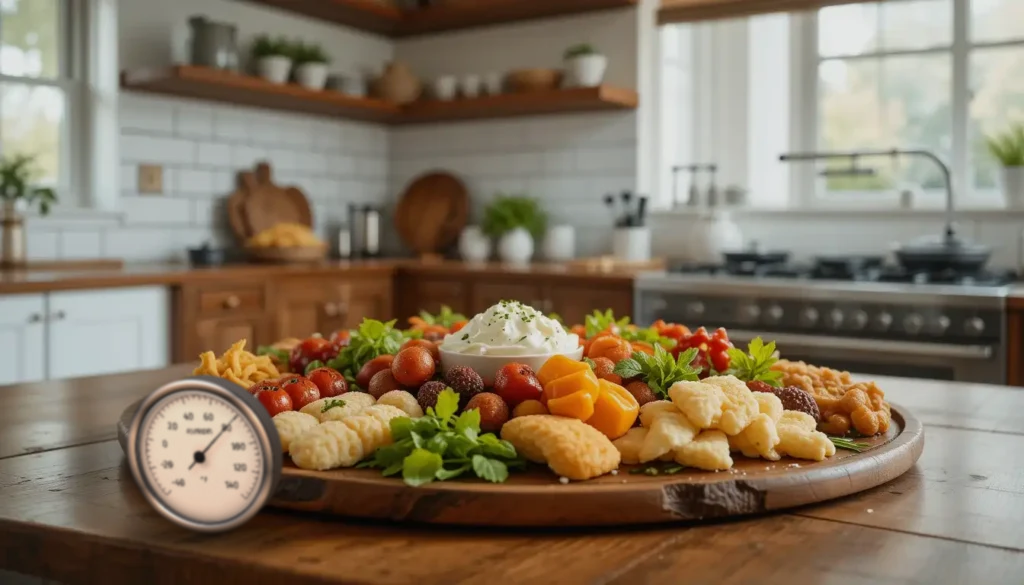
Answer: 80 °F
